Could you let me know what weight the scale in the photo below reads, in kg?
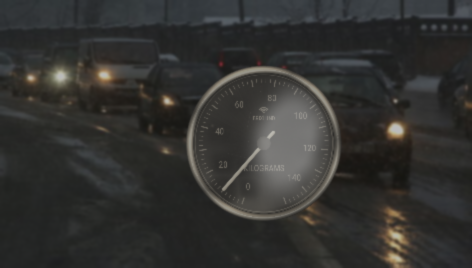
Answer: 10 kg
